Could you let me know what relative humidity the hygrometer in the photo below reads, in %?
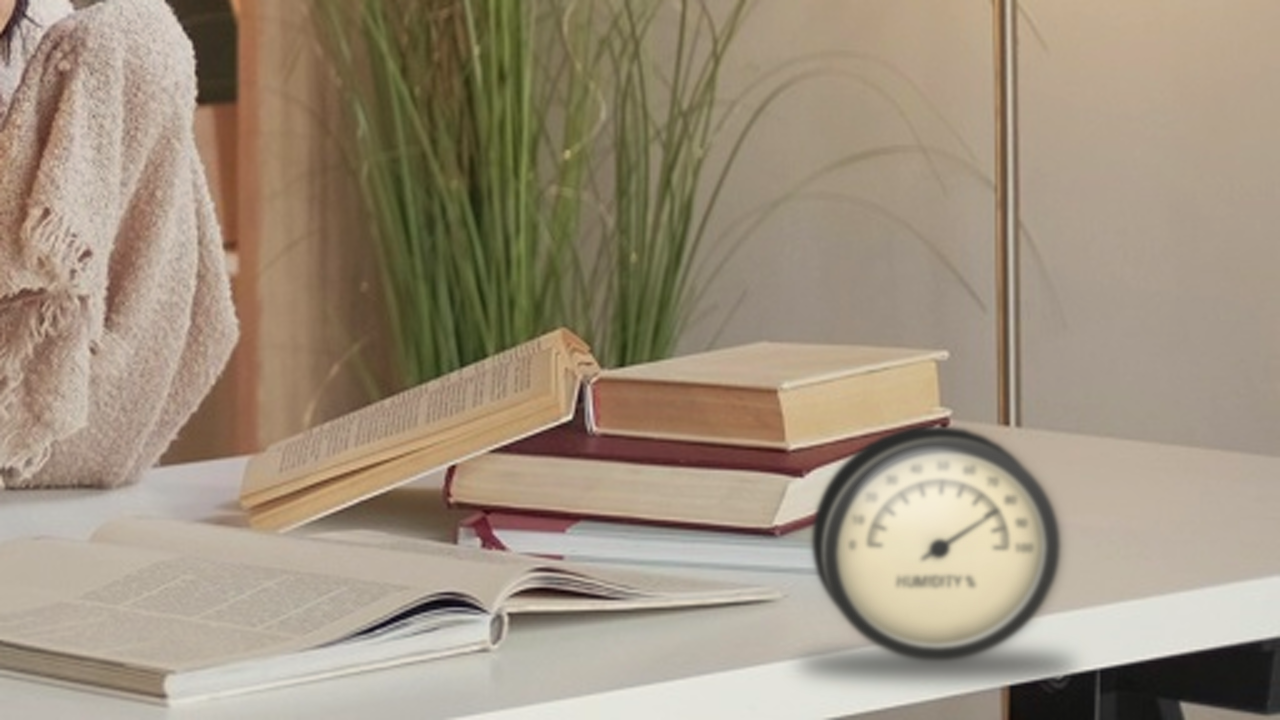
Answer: 80 %
